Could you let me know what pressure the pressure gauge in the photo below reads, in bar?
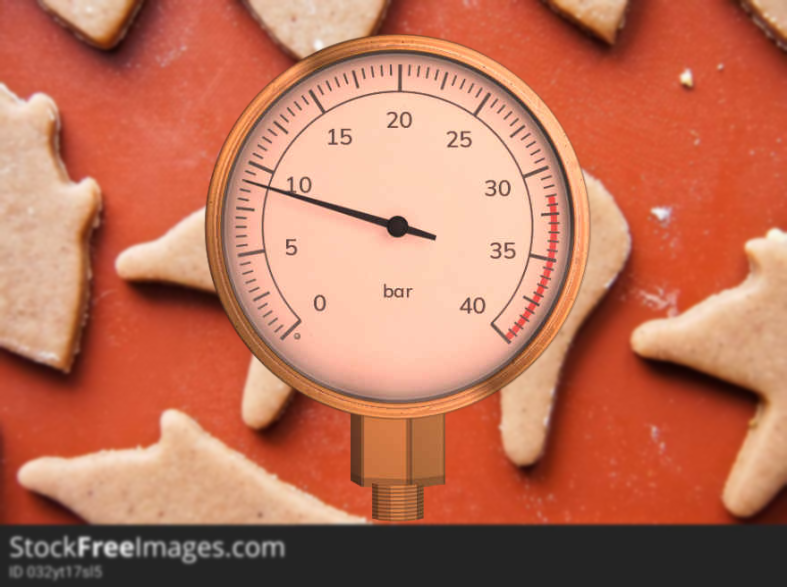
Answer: 9 bar
